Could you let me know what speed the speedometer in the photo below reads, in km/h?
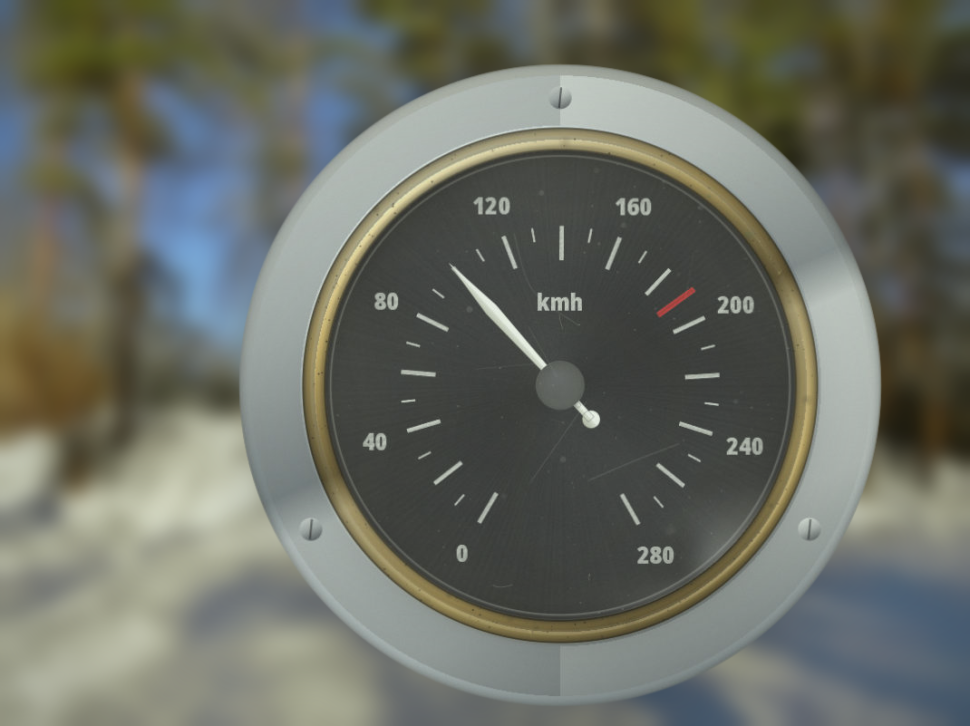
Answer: 100 km/h
